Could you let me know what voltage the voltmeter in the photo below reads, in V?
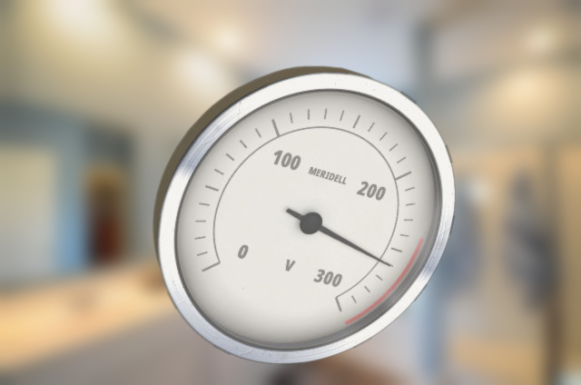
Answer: 260 V
